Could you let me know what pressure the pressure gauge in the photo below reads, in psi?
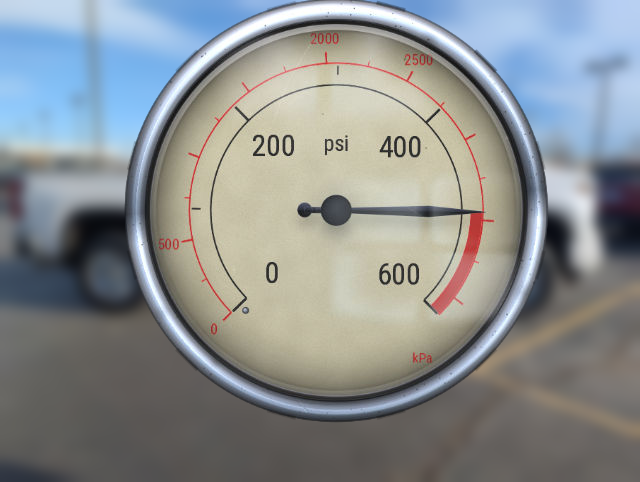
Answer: 500 psi
